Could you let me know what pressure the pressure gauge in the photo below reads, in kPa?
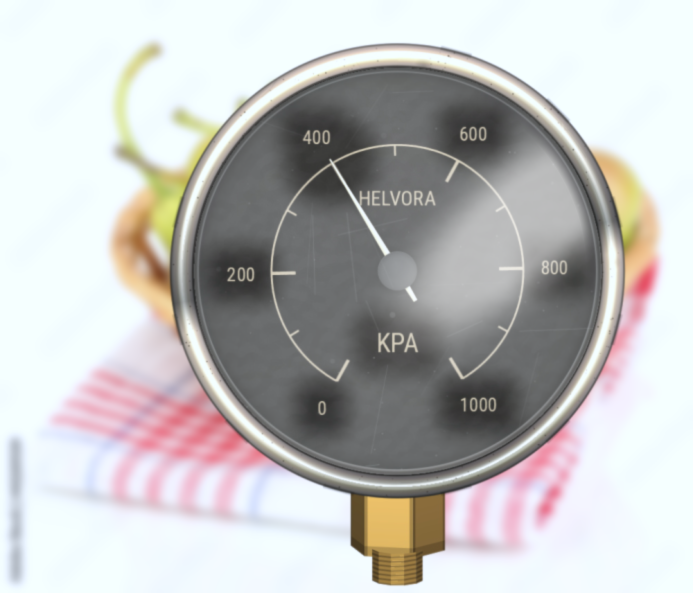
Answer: 400 kPa
